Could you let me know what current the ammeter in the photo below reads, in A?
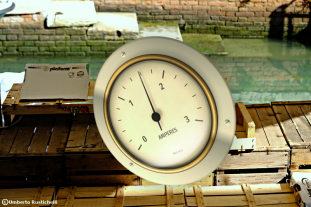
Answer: 1.6 A
